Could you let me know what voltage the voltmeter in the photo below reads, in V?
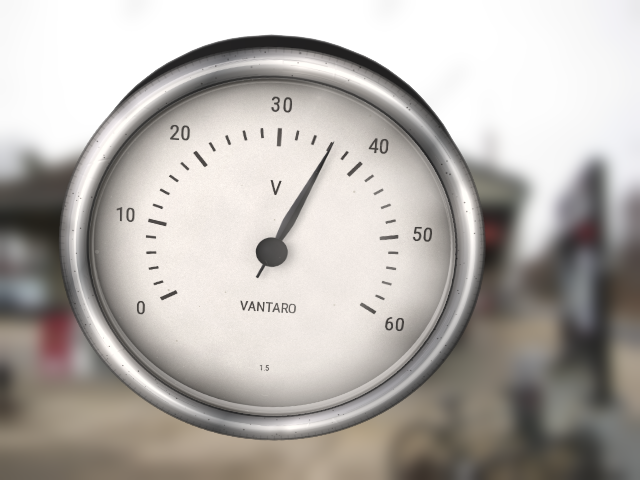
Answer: 36 V
